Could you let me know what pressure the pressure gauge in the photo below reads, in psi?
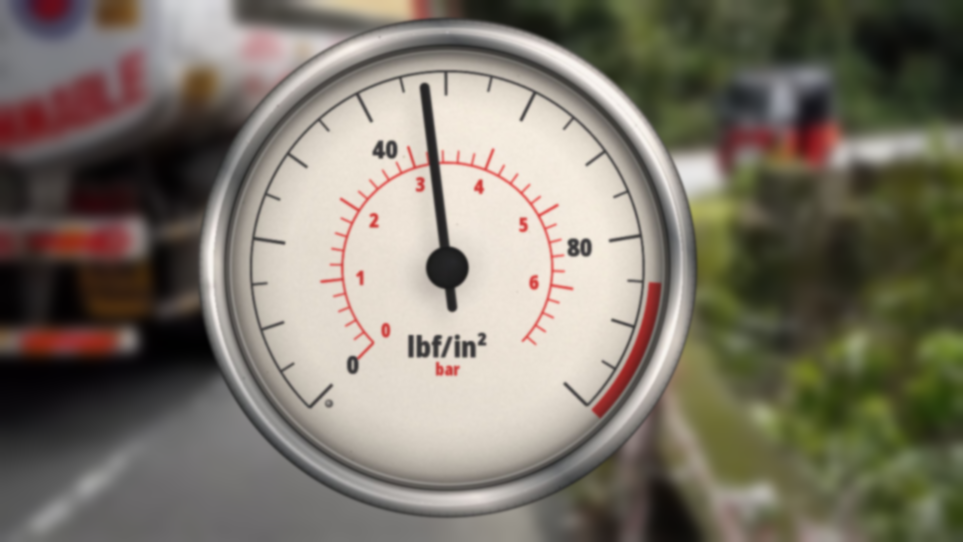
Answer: 47.5 psi
